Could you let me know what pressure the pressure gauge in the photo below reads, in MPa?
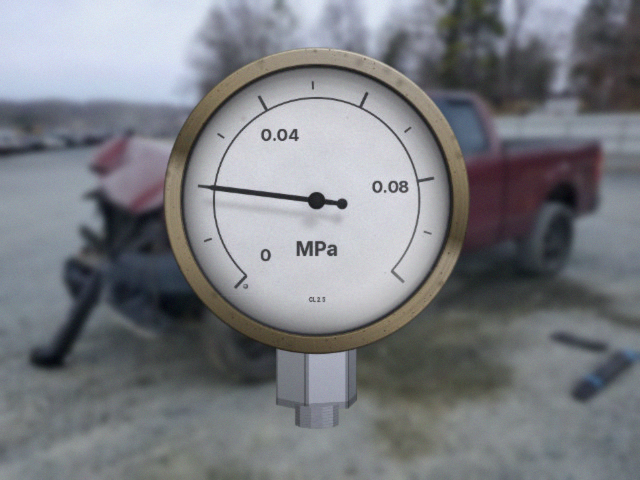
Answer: 0.02 MPa
